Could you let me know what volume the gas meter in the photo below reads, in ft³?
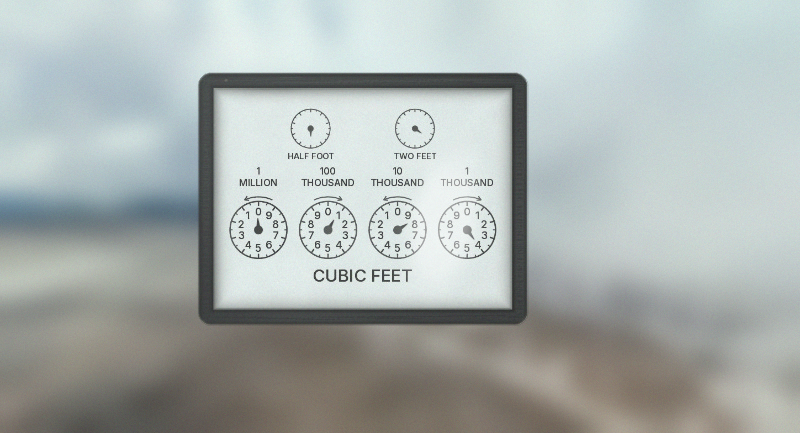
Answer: 8400 ft³
